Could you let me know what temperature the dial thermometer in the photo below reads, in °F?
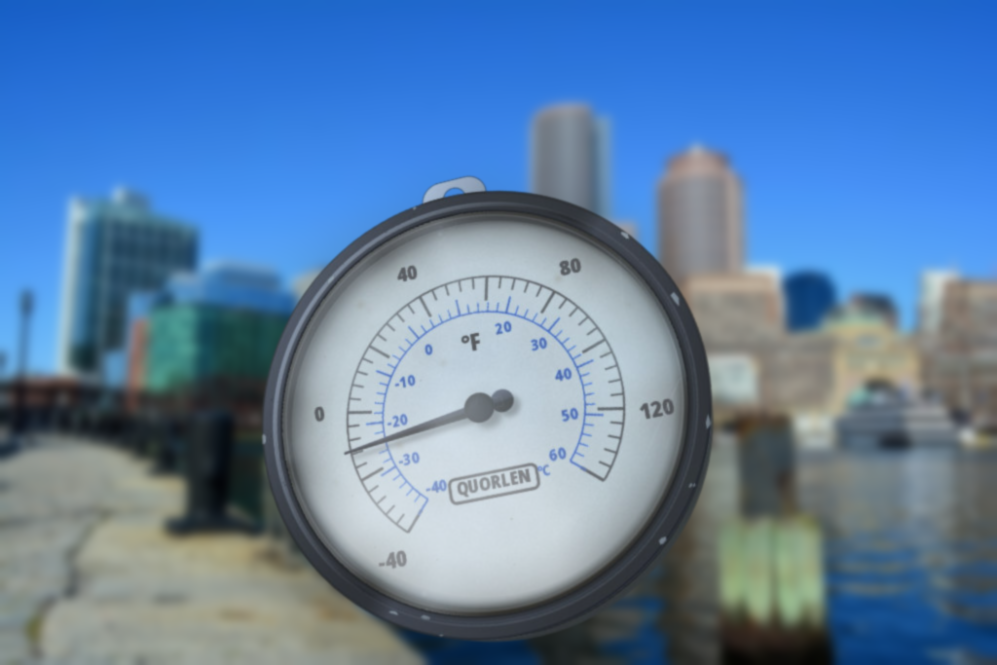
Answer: -12 °F
